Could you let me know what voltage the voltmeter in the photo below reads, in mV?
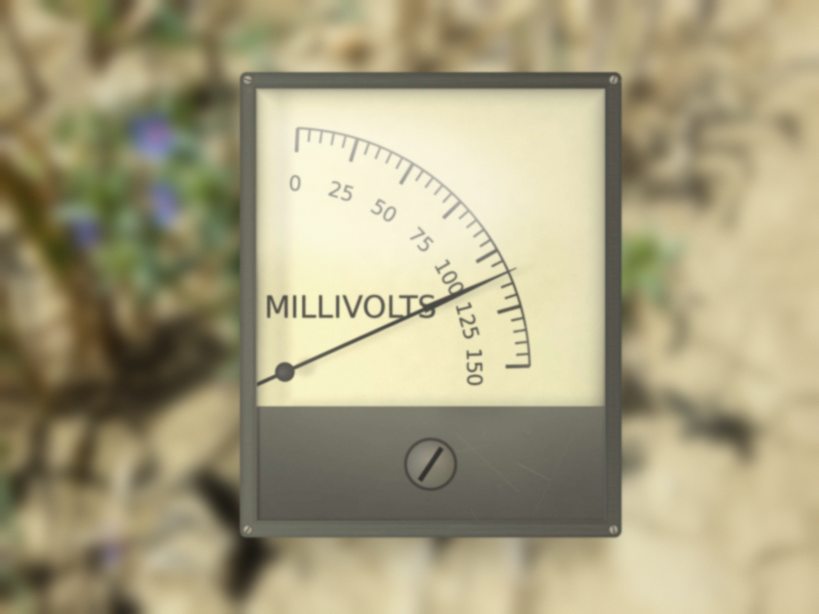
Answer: 110 mV
